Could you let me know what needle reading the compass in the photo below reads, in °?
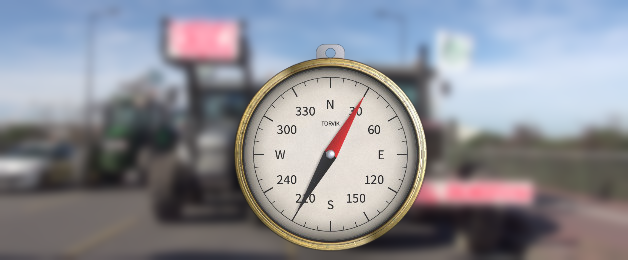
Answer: 30 °
